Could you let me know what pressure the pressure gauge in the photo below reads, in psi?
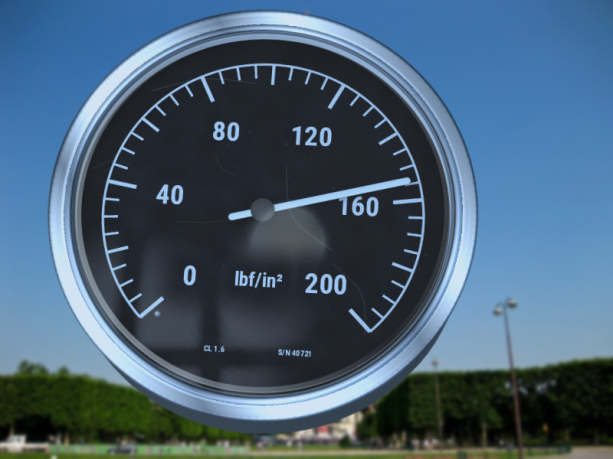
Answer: 155 psi
